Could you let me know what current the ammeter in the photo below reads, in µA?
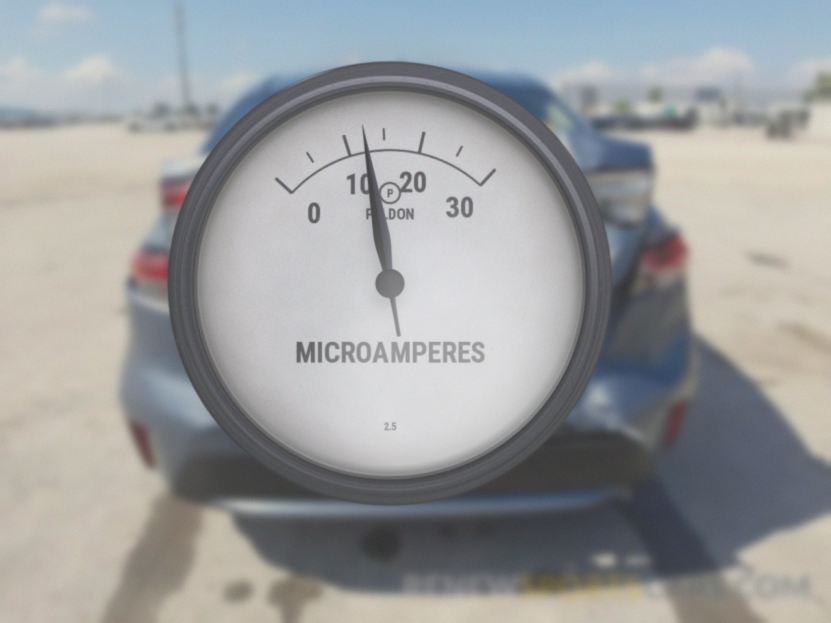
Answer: 12.5 µA
